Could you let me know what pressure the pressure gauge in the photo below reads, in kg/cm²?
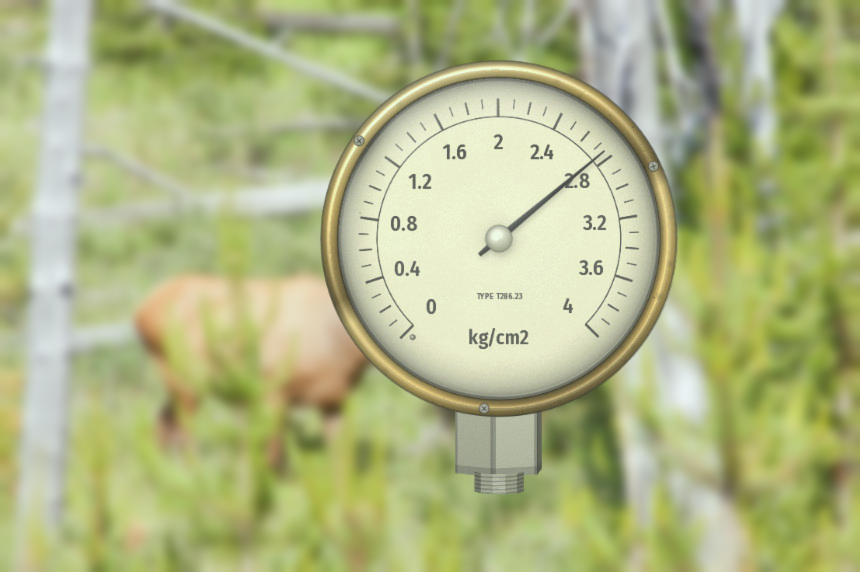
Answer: 2.75 kg/cm²
